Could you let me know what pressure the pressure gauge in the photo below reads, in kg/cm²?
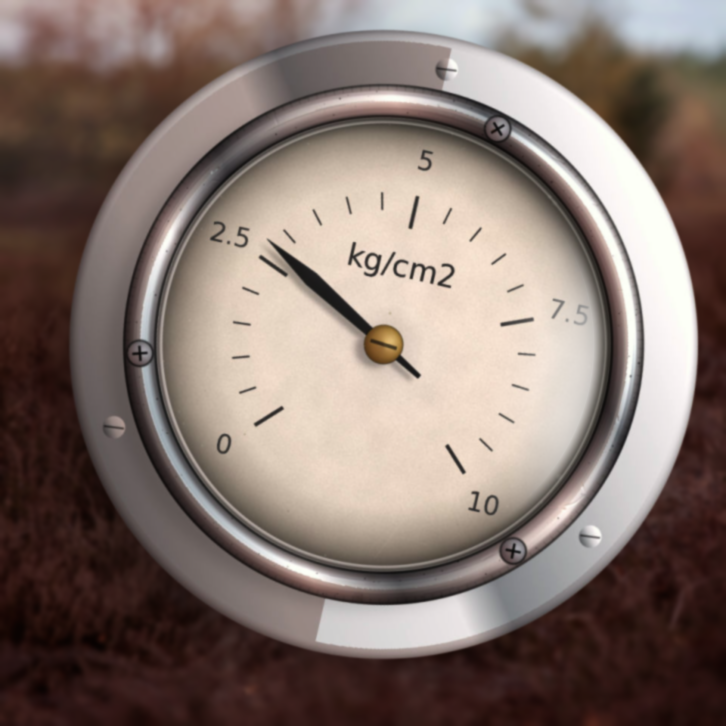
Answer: 2.75 kg/cm²
